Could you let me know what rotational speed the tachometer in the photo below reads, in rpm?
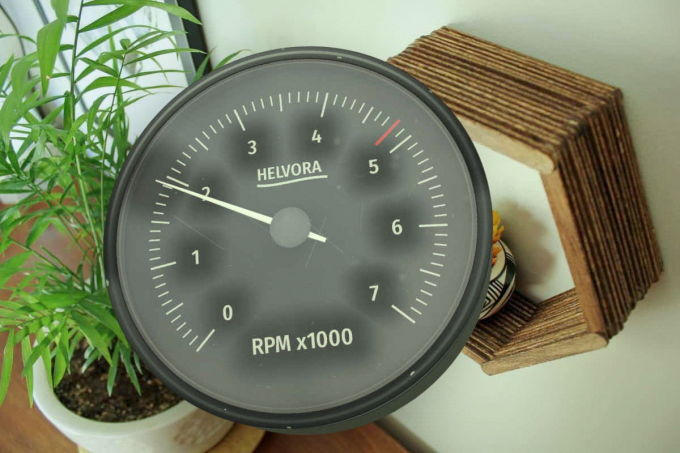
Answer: 1900 rpm
